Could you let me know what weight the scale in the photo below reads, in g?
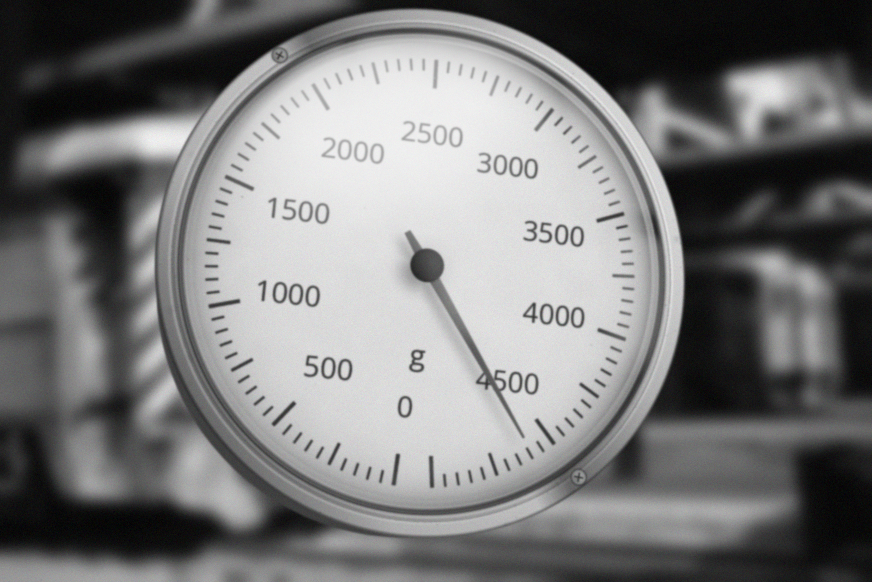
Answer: 4600 g
